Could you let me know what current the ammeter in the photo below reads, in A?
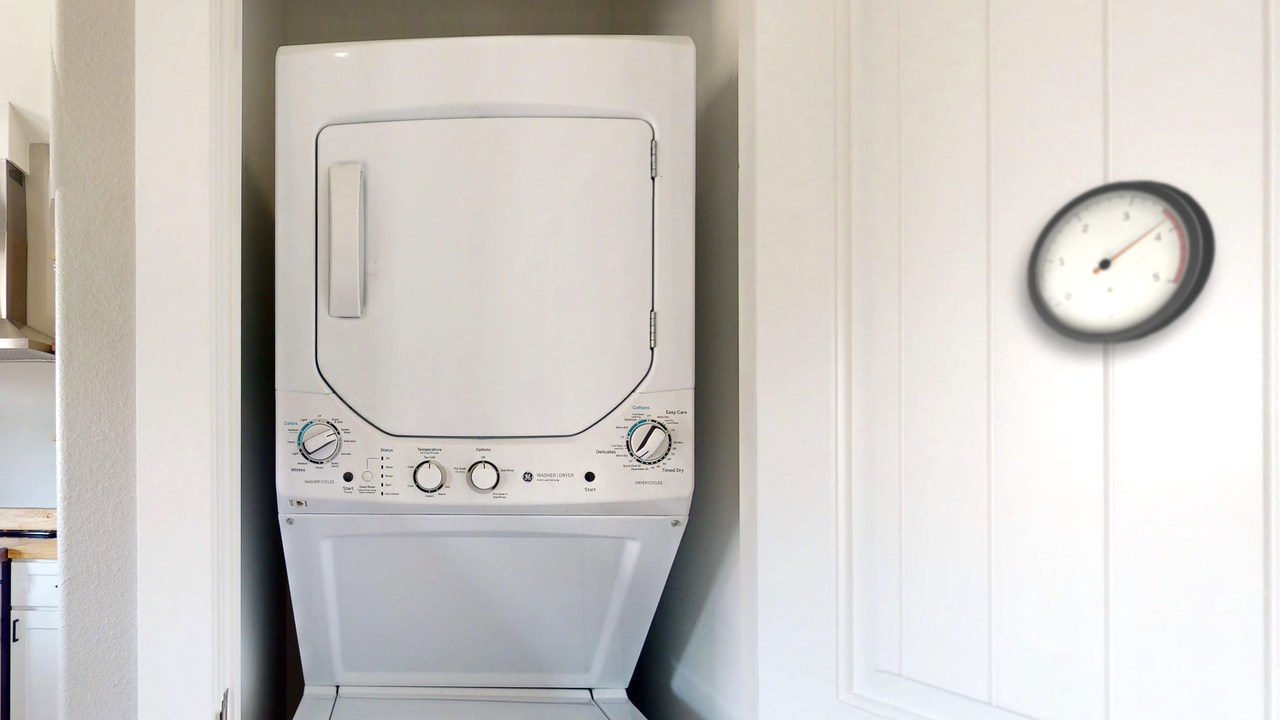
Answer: 3.8 A
